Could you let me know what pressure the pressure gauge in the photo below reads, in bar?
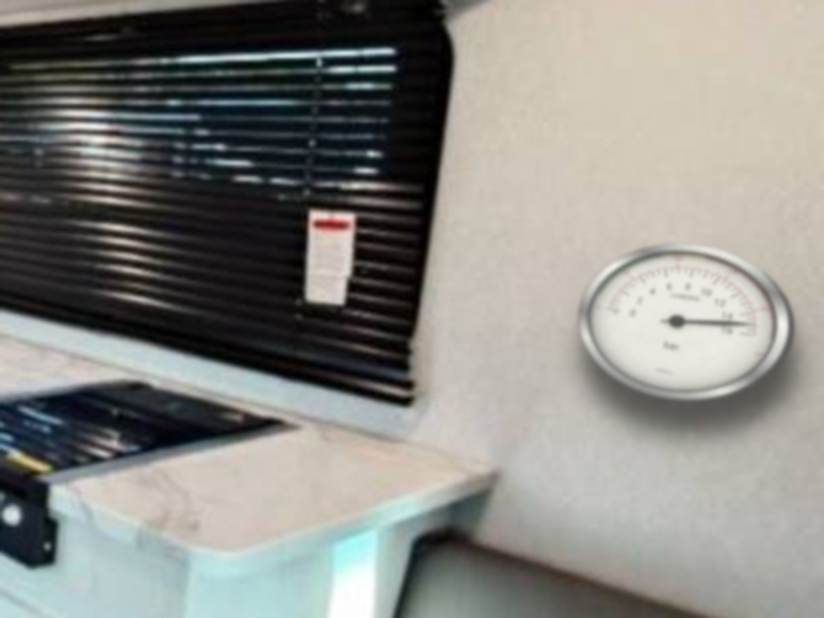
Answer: 15 bar
